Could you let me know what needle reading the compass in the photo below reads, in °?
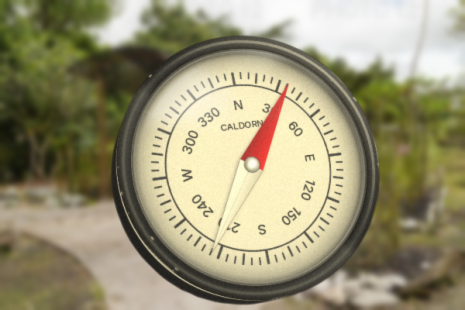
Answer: 35 °
